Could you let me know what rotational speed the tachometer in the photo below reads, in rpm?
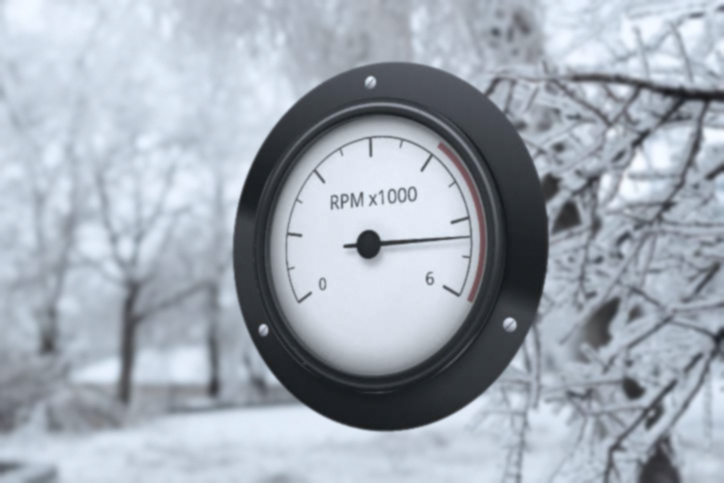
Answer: 5250 rpm
